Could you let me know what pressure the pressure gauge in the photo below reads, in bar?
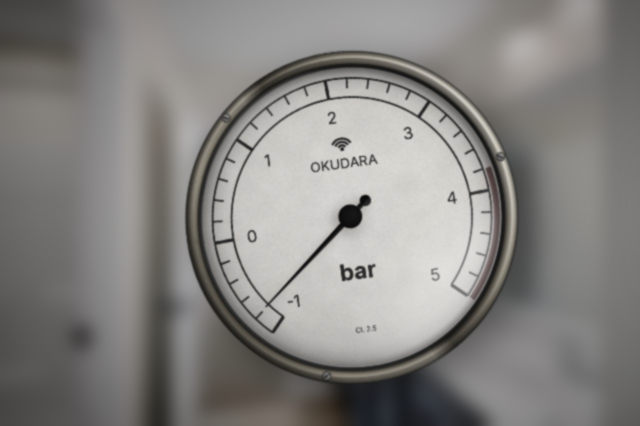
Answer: -0.8 bar
